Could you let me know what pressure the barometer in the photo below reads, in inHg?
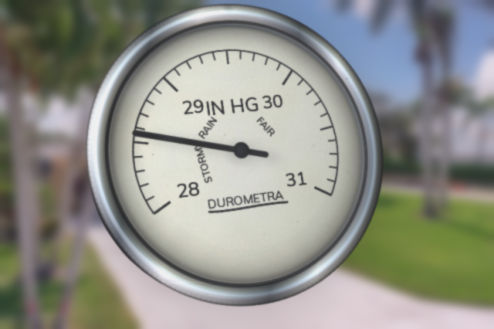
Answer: 28.55 inHg
